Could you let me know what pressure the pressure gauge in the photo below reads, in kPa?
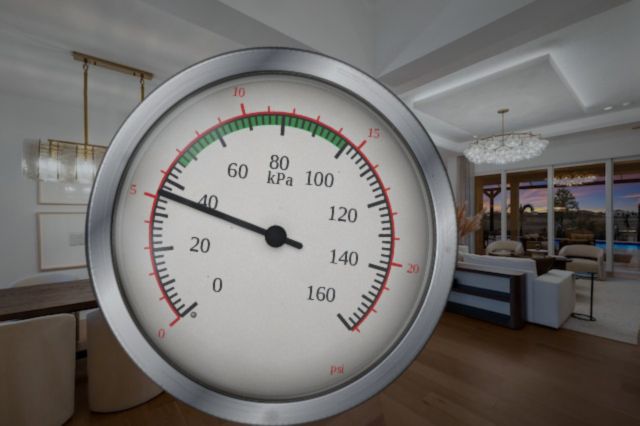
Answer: 36 kPa
